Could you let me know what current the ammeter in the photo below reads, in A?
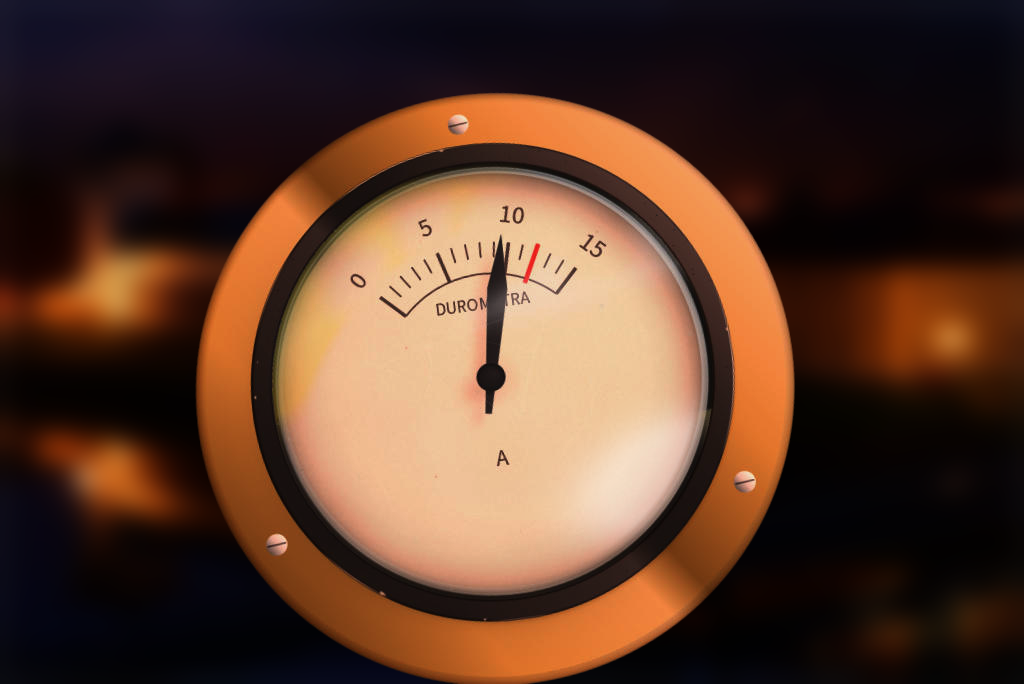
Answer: 9.5 A
